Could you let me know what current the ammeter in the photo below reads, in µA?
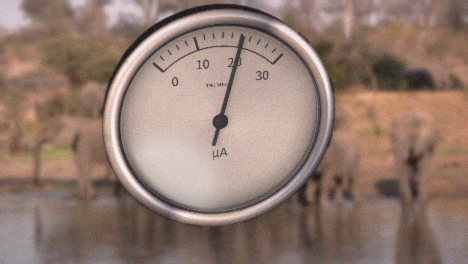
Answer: 20 µA
